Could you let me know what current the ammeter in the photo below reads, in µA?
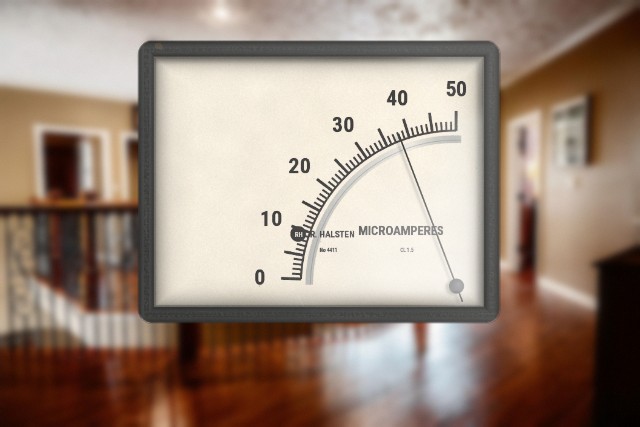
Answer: 38 µA
